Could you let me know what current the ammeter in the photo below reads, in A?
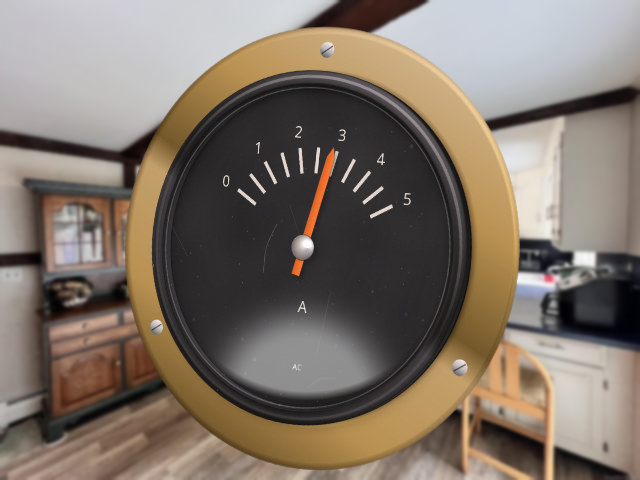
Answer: 3 A
